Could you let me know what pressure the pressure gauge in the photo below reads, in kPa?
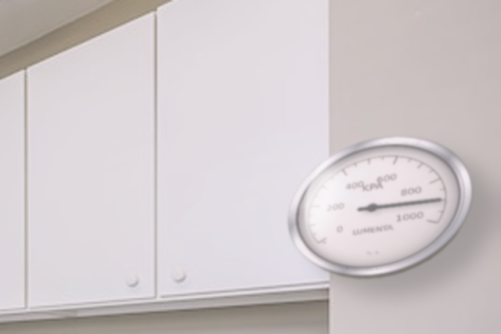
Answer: 900 kPa
